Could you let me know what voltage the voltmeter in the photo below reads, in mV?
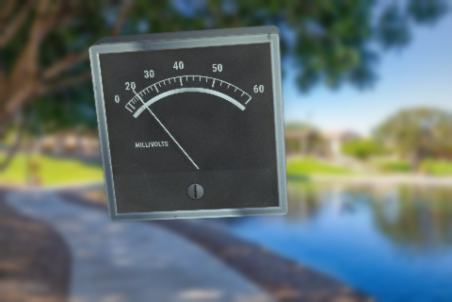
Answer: 20 mV
